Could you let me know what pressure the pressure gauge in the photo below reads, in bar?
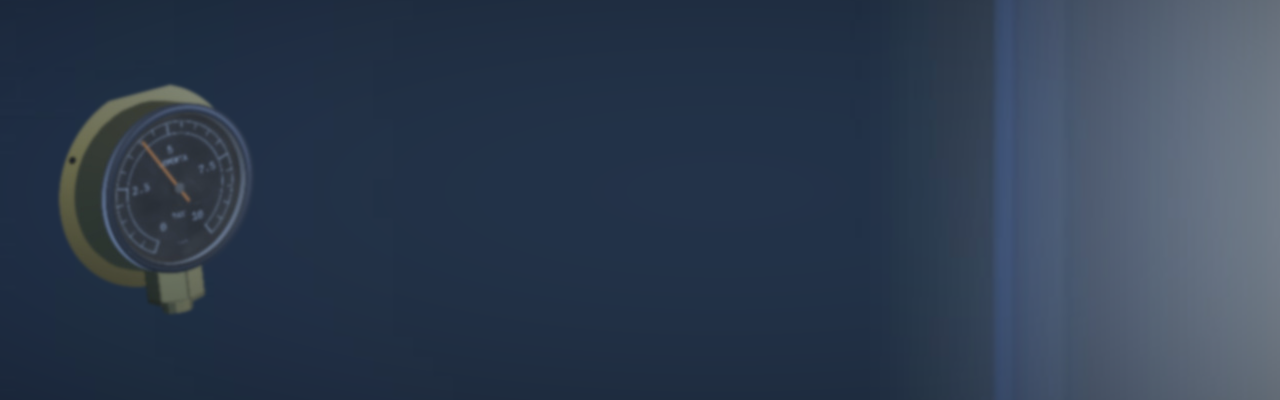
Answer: 4 bar
